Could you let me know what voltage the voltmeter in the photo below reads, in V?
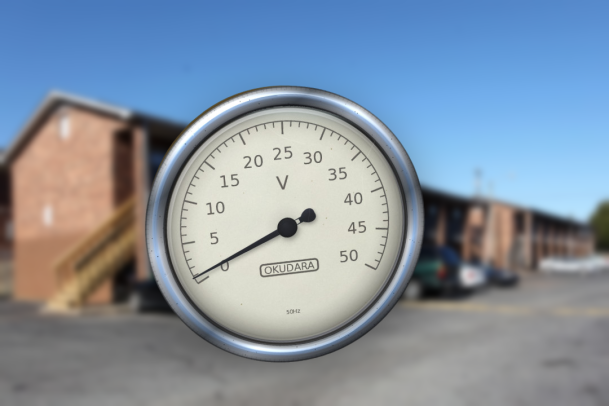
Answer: 1 V
